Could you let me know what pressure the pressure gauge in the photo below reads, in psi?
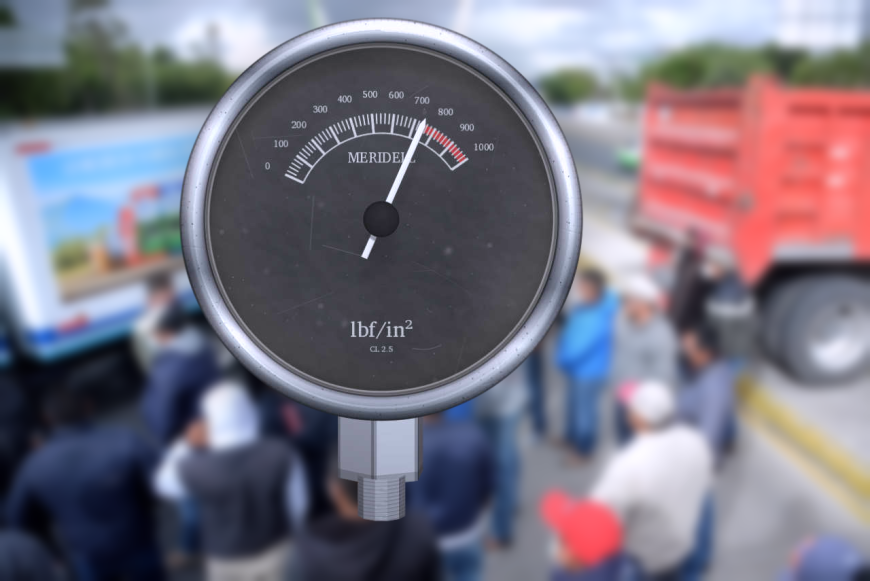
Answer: 740 psi
